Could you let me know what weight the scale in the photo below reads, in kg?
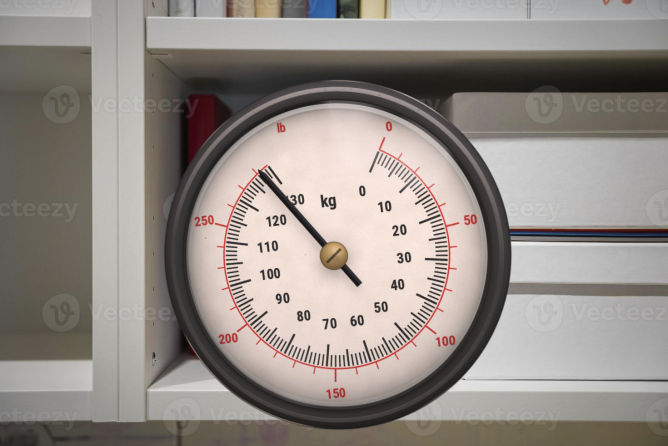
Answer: 128 kg
